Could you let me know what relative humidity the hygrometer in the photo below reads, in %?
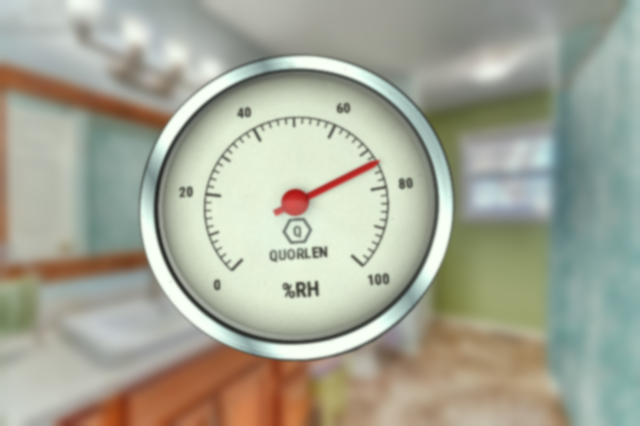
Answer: 74 %
